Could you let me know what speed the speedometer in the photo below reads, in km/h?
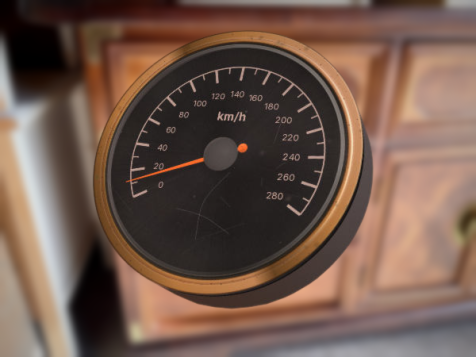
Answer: 10 km/h
